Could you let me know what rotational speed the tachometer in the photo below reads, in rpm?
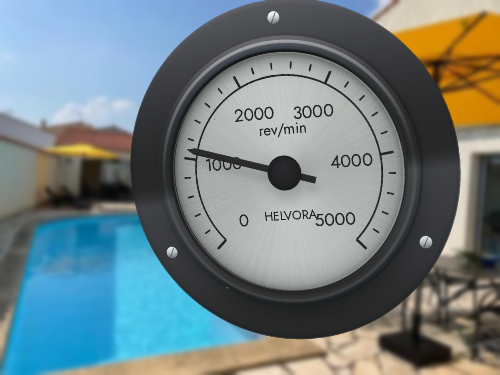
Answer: 1100 rpm
